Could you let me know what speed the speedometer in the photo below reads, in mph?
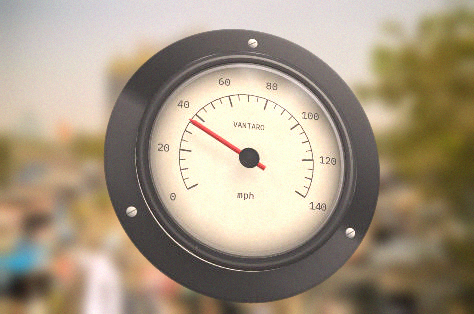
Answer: 35 mph
